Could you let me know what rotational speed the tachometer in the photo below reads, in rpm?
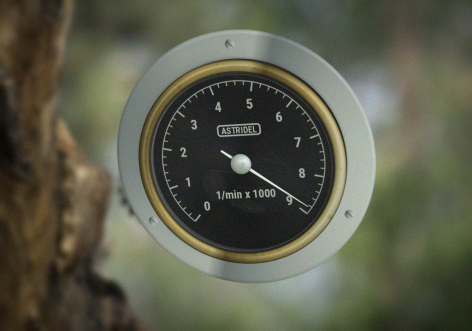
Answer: 8800 rpm
